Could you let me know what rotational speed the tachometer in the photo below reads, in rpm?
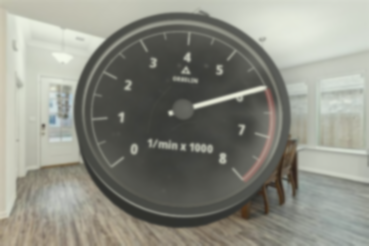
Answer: 6000 rpm
